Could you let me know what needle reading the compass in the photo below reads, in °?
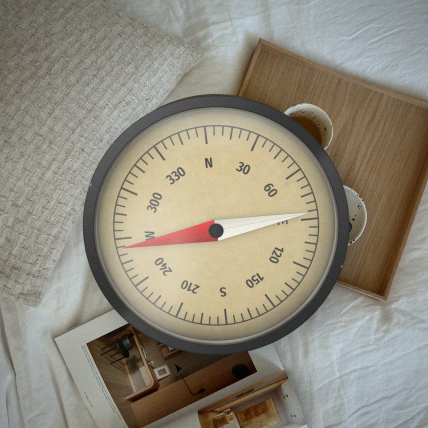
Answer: 265 °
